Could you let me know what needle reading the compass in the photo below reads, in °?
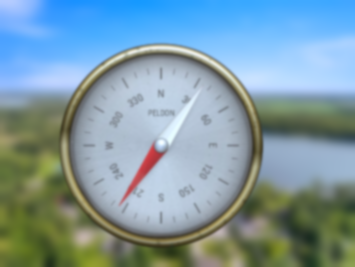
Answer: 215 °
